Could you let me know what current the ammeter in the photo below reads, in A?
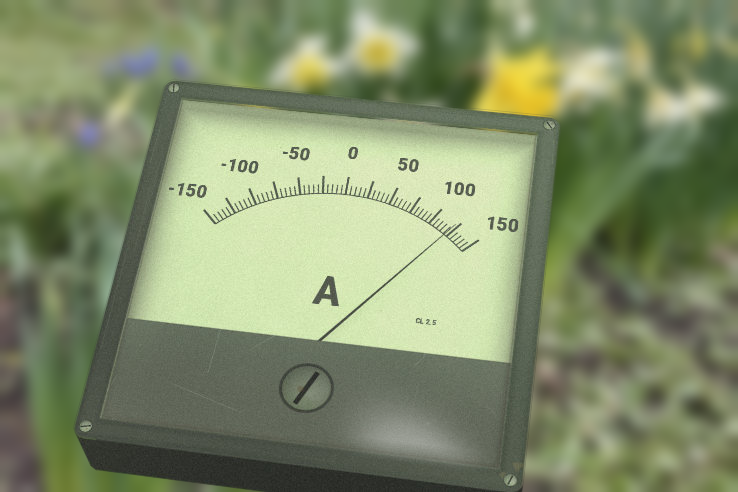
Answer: 125 A
